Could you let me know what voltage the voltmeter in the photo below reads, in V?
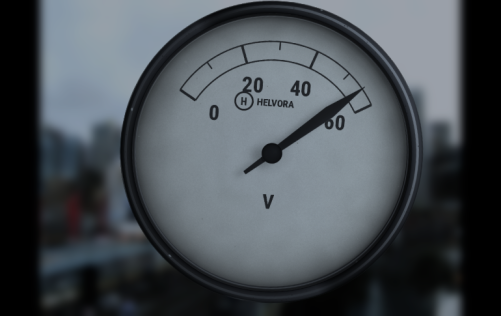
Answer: 55 V
